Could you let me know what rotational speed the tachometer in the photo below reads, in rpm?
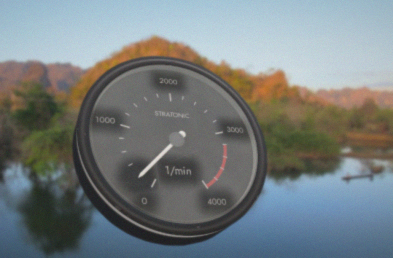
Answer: 200 rpm
